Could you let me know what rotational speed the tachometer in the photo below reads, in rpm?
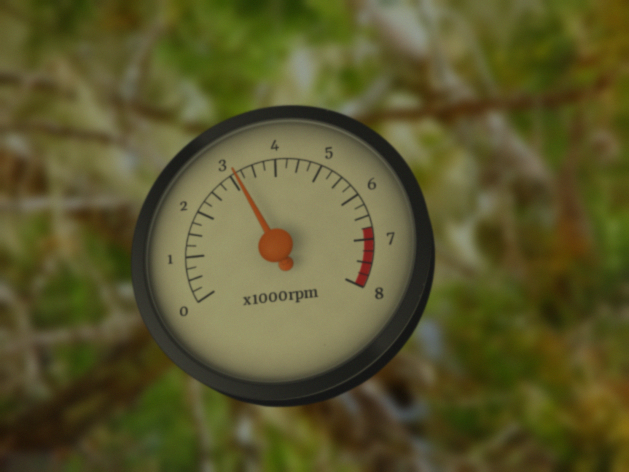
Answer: 3125 rpm
